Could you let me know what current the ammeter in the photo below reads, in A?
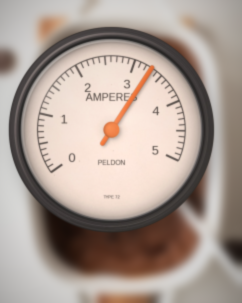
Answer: 3.3 A
